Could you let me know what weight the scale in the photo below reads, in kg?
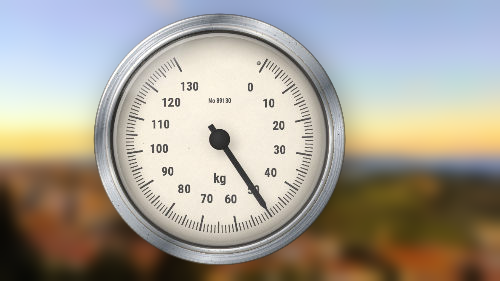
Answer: 50 kg
